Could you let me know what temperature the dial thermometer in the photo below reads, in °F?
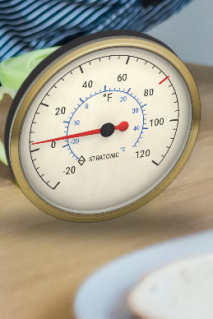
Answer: 4 °F
